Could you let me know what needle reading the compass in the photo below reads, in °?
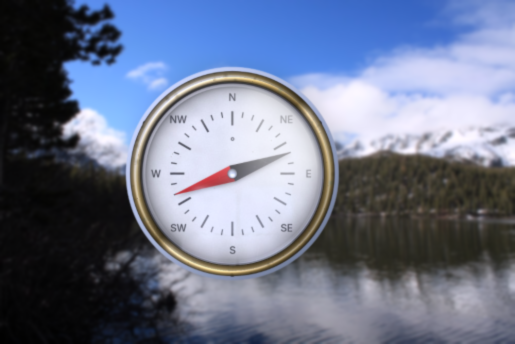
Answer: 250 °
